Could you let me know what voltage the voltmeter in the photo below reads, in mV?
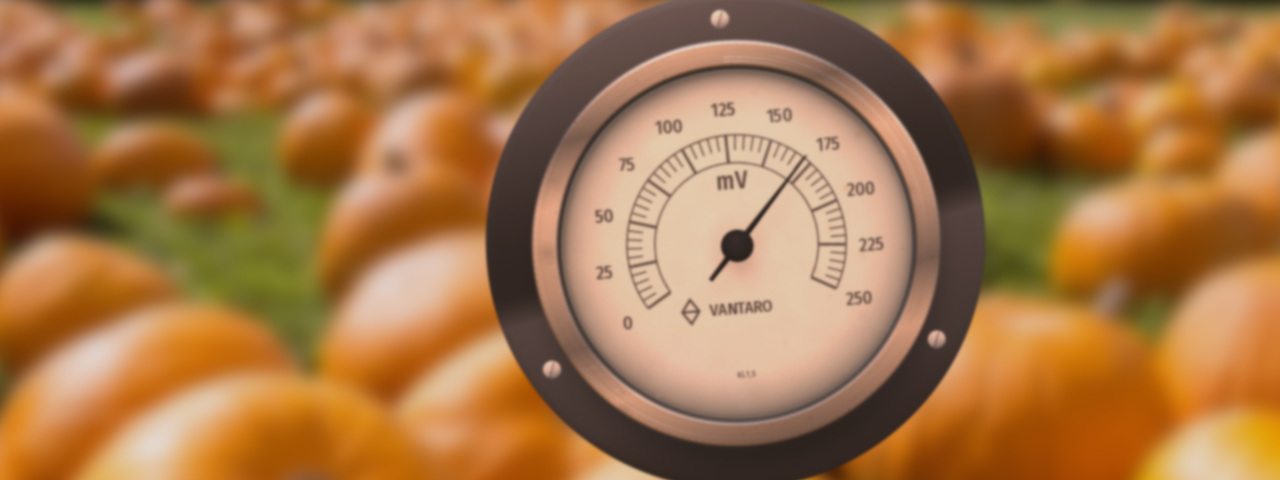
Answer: 170 mV
